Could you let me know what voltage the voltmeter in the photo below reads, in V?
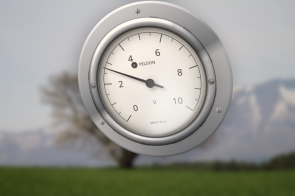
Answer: 2.75 V
